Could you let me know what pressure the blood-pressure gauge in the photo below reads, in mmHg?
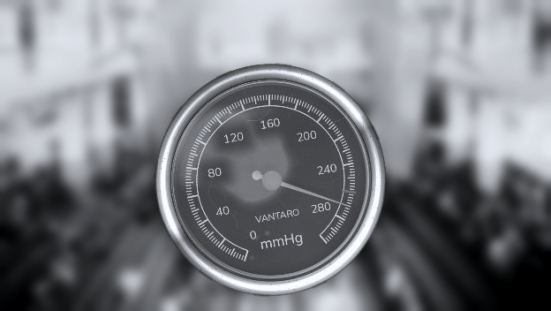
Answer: 270 mmHg
